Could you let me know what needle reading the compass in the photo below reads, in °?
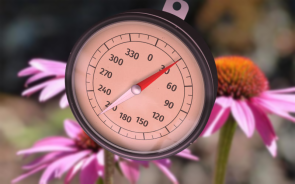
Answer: 30 °
